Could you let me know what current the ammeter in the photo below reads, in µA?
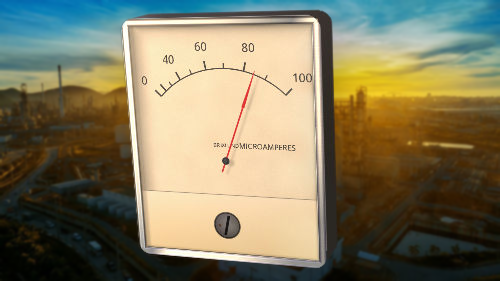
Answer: 85 µA
